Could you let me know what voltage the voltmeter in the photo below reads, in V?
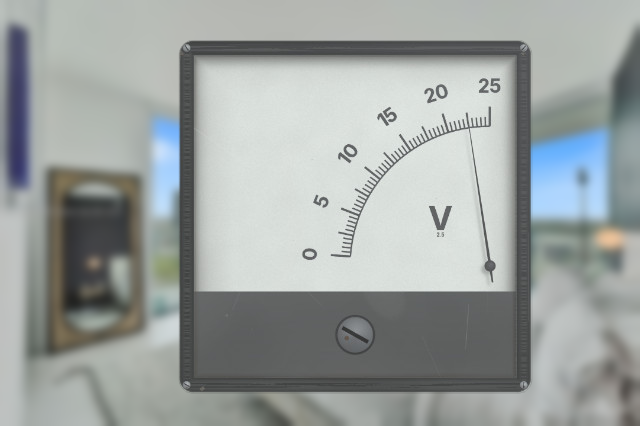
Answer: 22.5 V
